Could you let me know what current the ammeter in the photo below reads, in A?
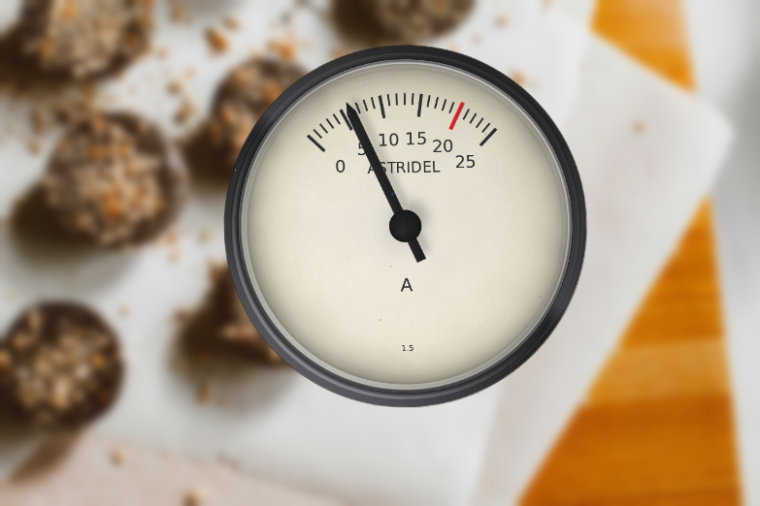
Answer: 6 A
